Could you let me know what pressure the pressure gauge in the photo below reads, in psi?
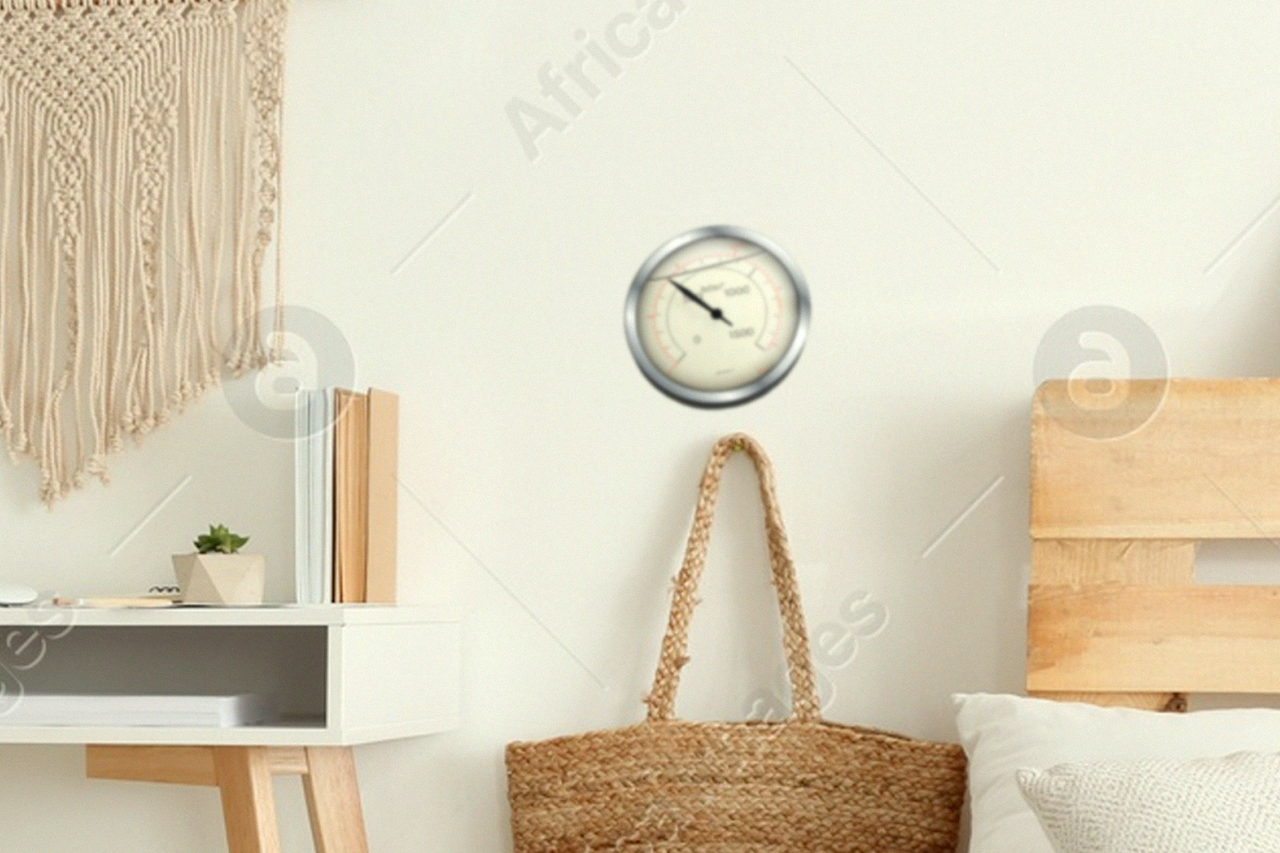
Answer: 500 psi
